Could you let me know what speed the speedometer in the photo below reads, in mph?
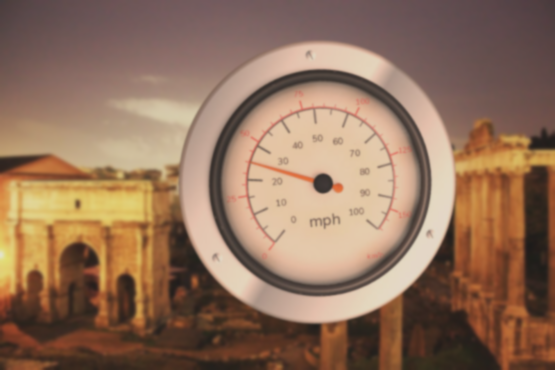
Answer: 25 mph
